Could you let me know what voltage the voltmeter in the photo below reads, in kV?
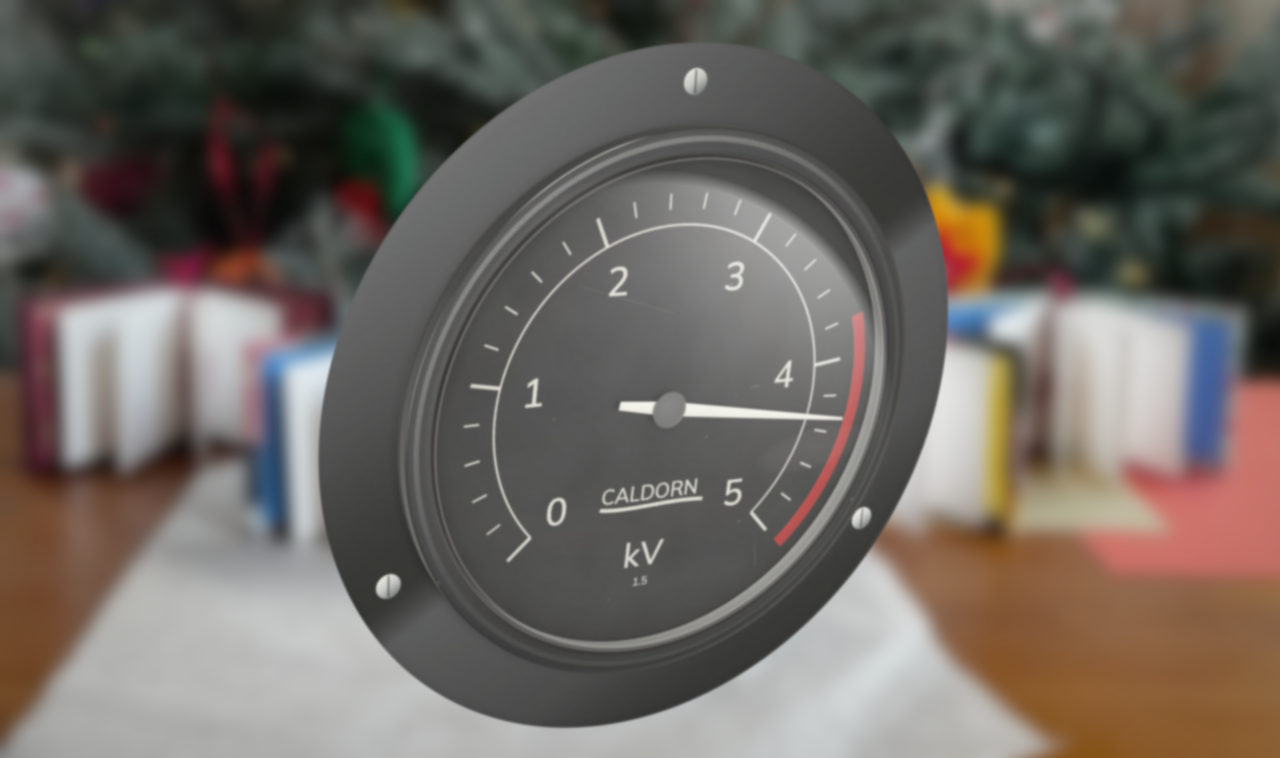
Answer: 4.3 kV
